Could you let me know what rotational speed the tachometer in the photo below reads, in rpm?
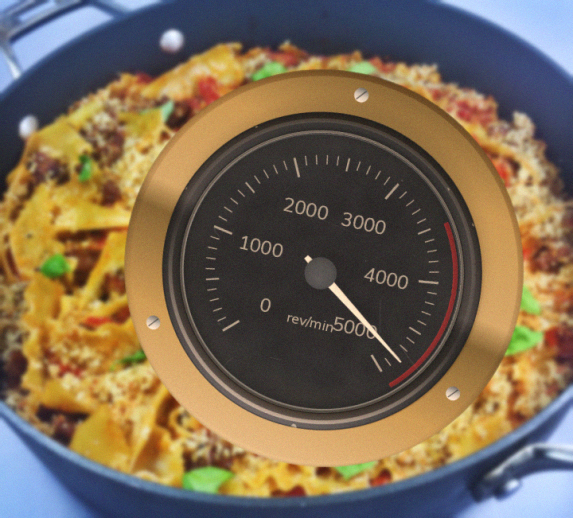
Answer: 4800 rpm
